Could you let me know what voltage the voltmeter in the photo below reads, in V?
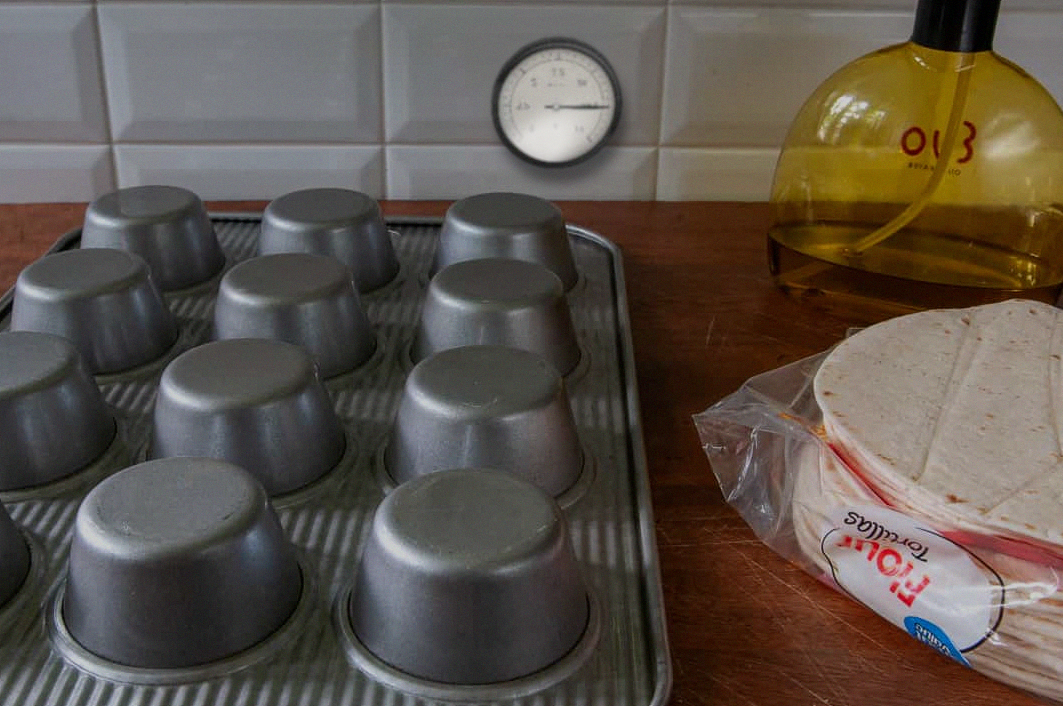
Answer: 12.5 V
